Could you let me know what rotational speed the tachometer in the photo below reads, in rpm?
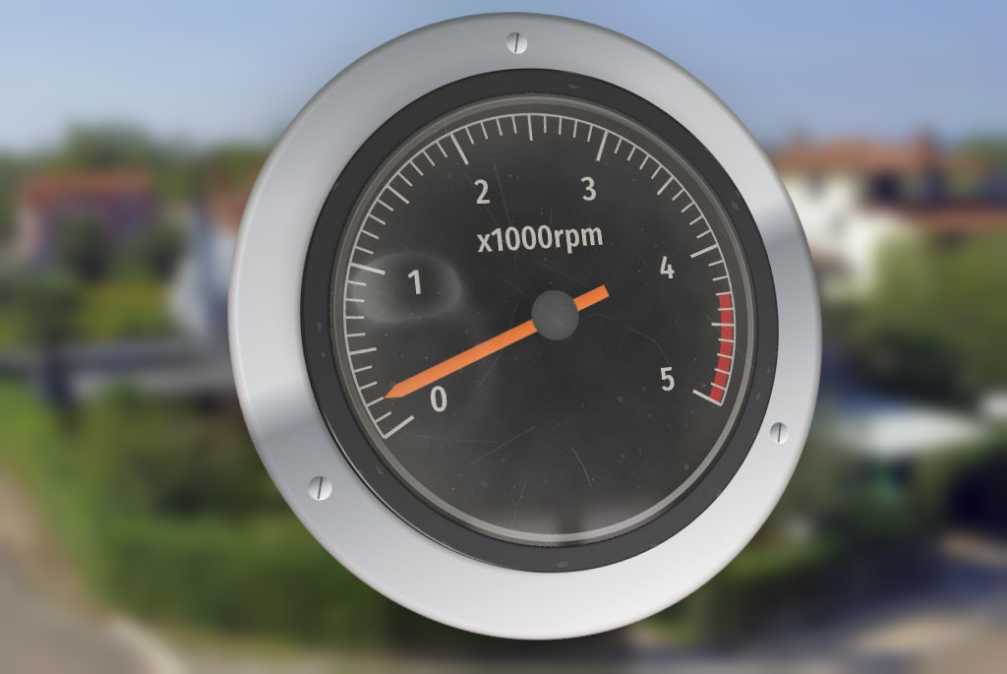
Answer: 200 rpm
